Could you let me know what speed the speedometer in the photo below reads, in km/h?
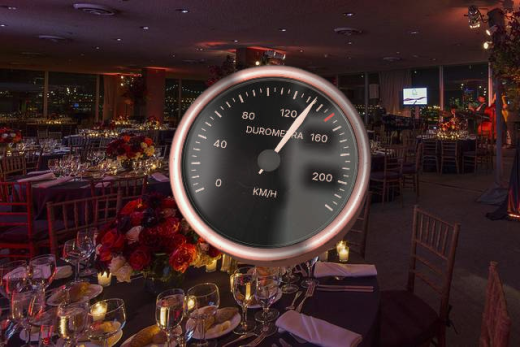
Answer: 135 km/h
